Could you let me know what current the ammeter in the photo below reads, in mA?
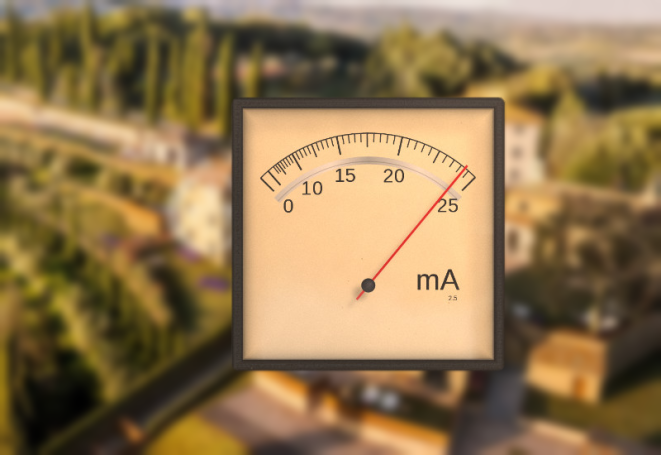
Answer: 24.25 mA
